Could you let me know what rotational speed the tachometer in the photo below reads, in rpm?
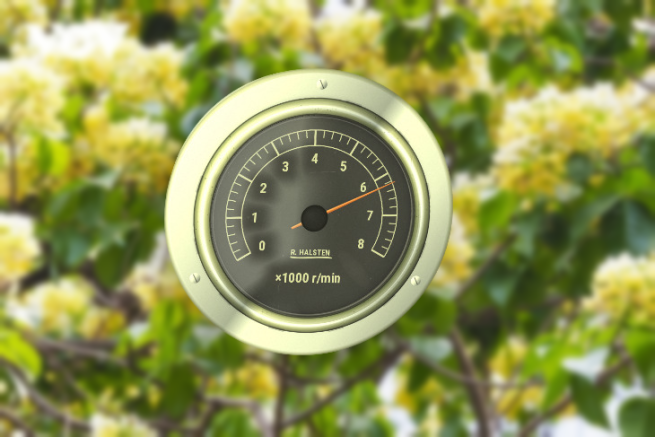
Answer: 6200 rpm
